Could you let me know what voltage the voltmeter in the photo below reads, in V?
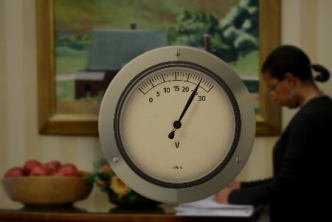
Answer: 25 V
